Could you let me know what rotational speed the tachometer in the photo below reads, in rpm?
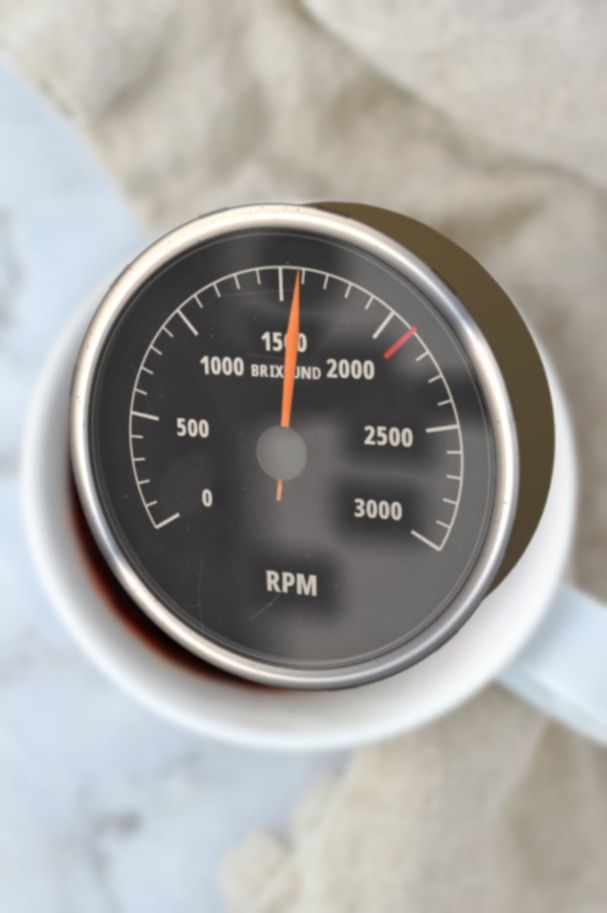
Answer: 1600 rpm
